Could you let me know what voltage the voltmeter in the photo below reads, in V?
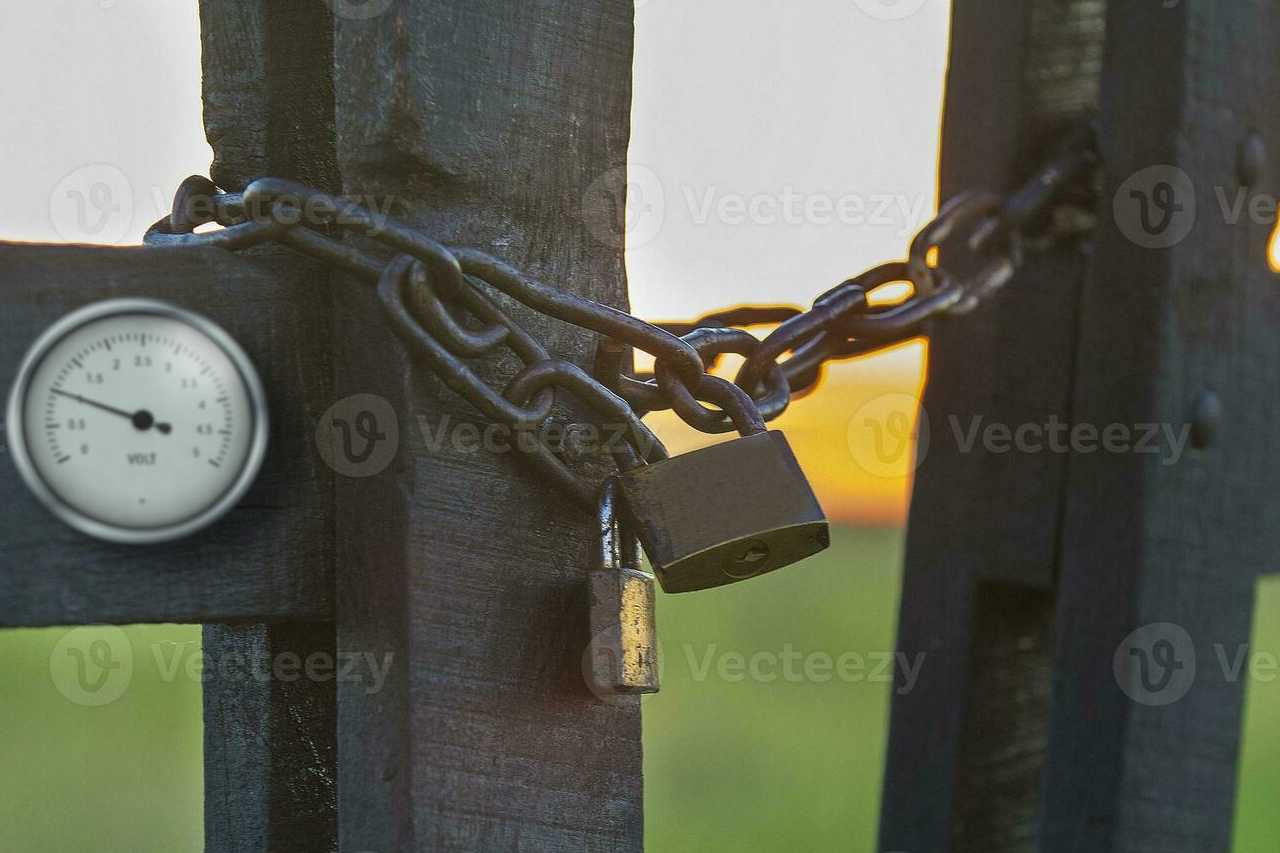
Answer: 1 V
